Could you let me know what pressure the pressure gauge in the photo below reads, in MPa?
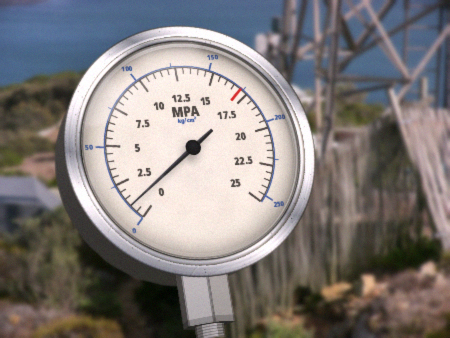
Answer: 1 MPa
